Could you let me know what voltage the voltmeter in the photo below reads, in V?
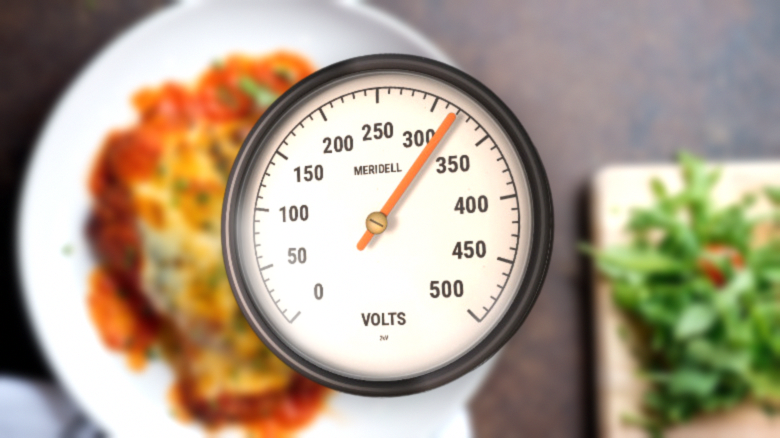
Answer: 320 V
